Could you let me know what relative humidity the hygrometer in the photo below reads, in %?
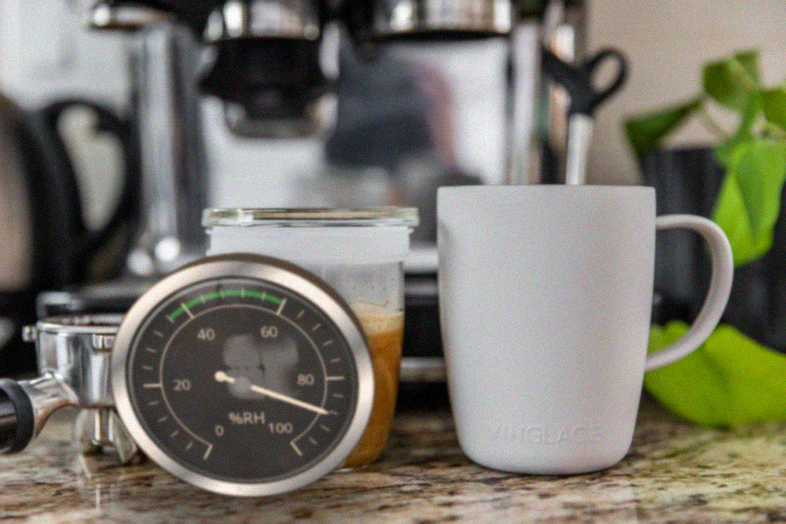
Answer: 88 %
